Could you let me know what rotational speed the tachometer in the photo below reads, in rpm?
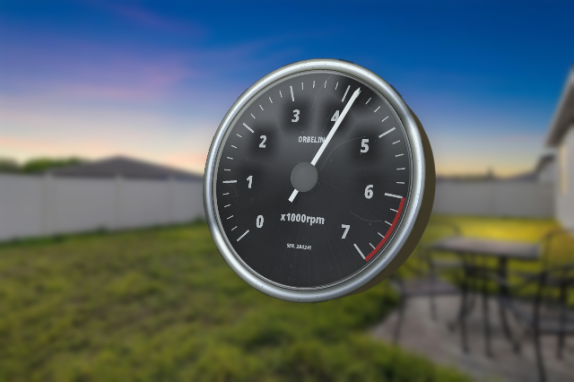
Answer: 4200 rpm
